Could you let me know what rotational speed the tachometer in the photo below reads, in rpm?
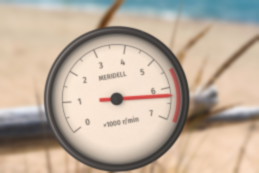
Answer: 6250 rpm
